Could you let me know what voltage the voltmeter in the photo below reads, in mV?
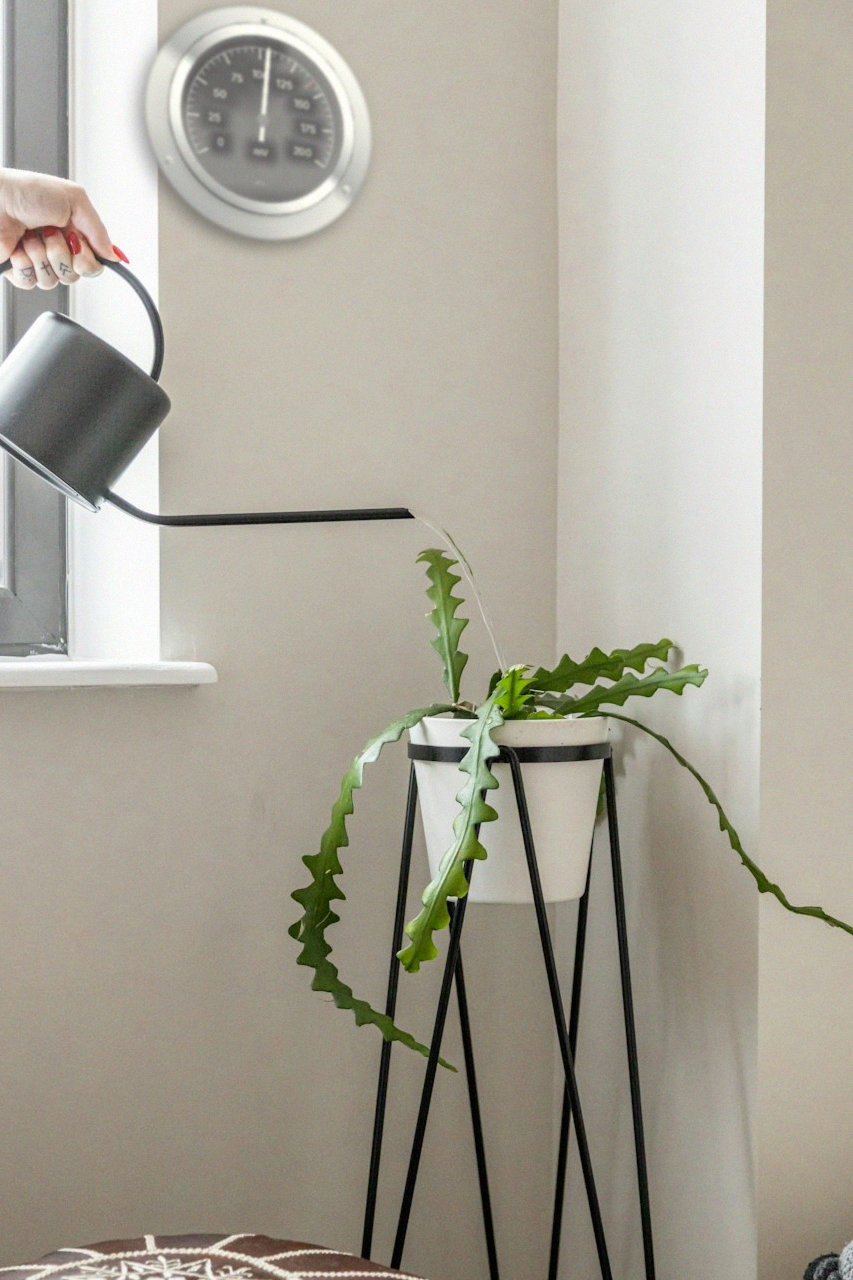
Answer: 105 mV
